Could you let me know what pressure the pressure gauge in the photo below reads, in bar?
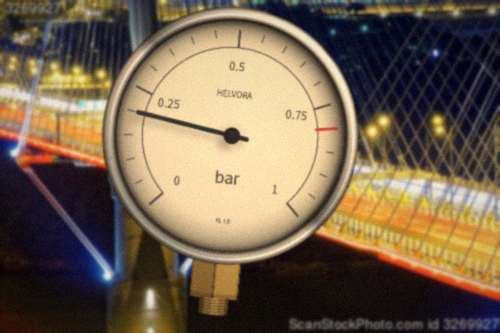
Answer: 0.2 bar
